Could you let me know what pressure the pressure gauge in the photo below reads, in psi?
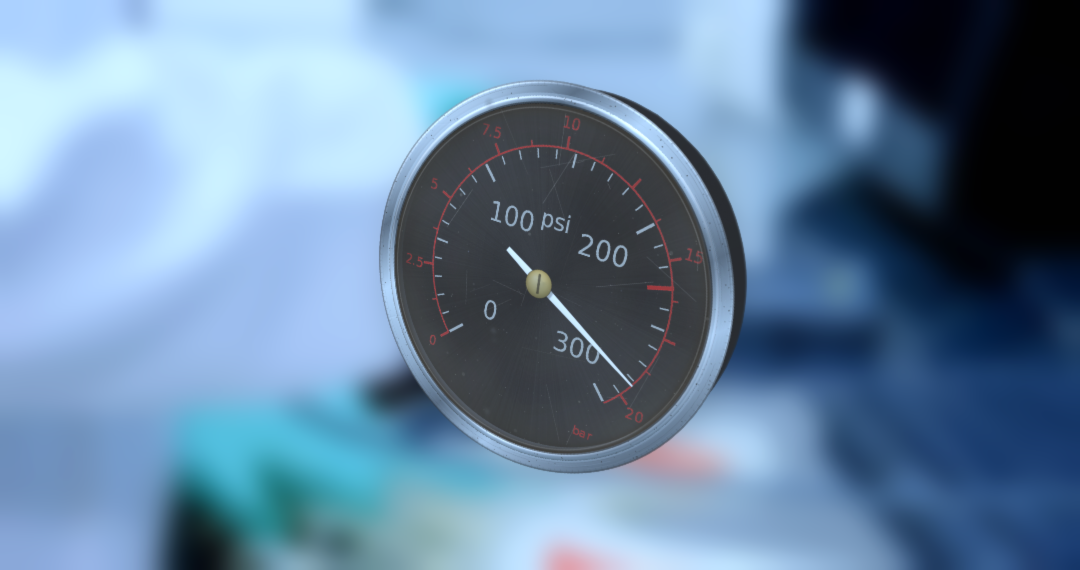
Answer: 280 psi
